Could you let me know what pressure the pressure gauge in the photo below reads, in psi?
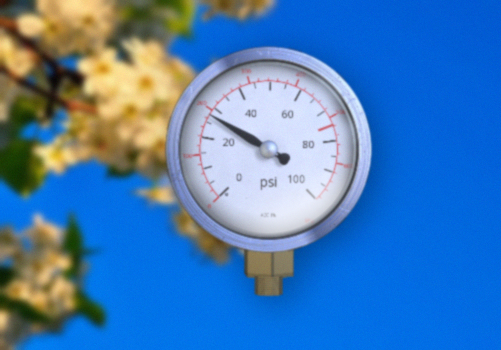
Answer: 27.5 psi
